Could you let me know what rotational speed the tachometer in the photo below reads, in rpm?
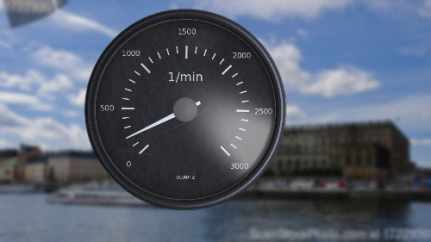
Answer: 200 rpm
